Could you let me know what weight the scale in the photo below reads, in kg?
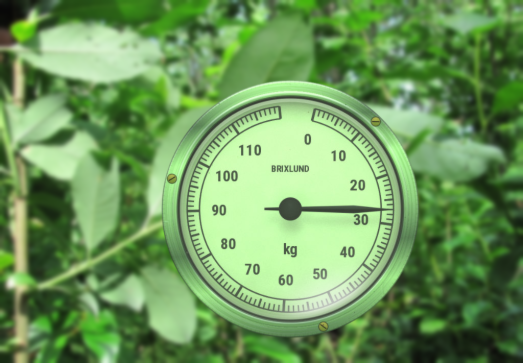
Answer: 27 kg
